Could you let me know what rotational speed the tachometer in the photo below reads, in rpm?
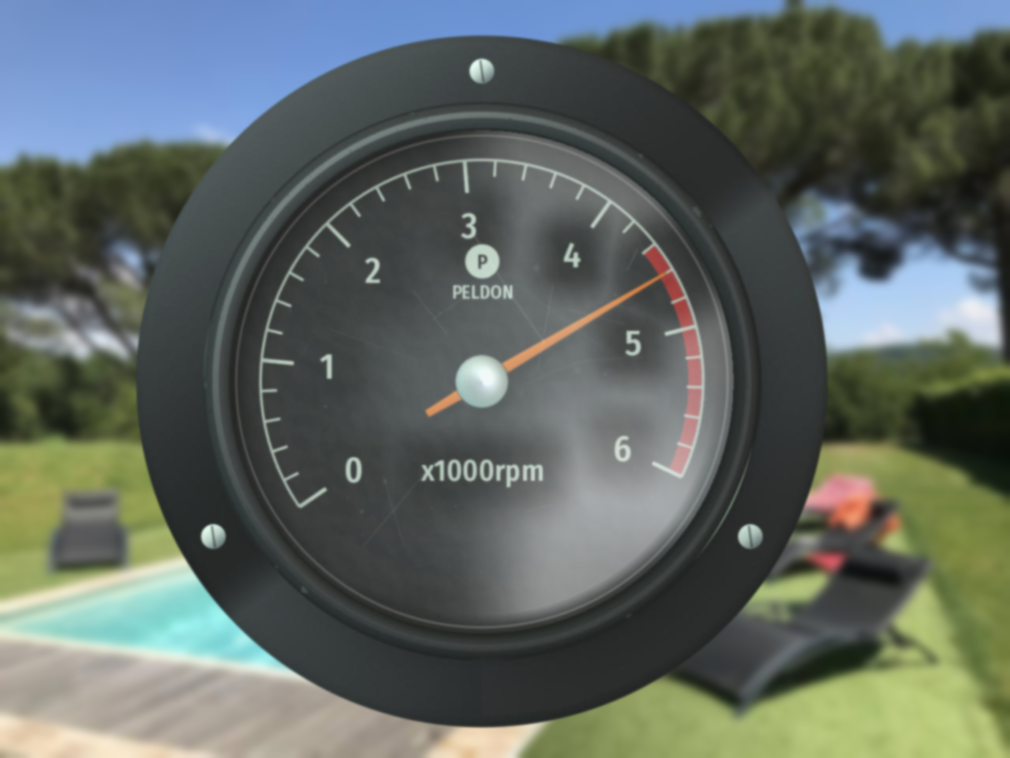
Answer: 4600 rpm
